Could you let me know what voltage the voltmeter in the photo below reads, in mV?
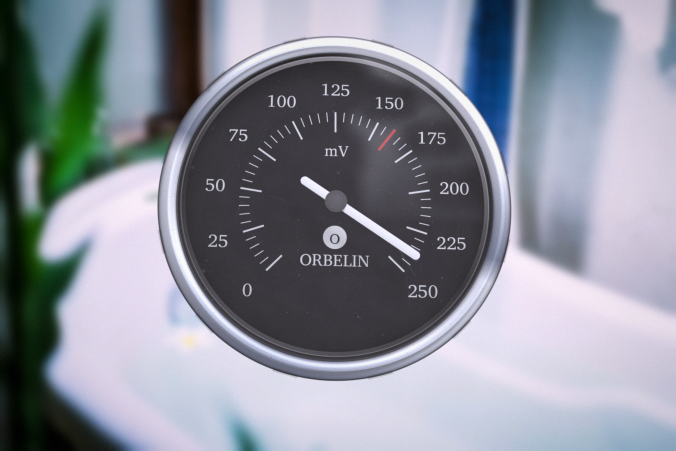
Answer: 240 mV
